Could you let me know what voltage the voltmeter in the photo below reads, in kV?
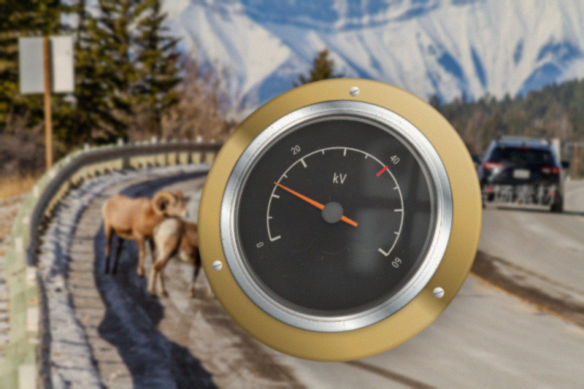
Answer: 12.5 kV
